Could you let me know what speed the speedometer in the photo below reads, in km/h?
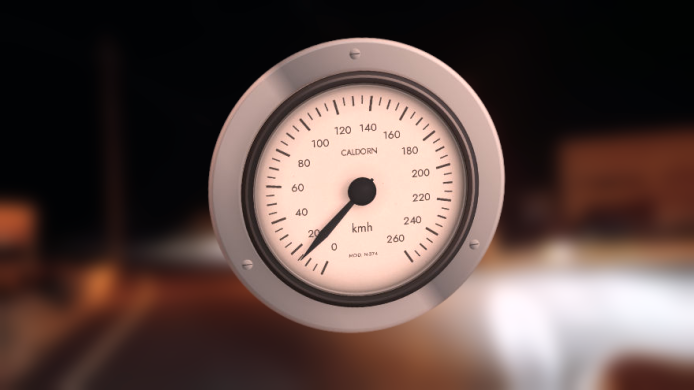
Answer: 15 km/h
